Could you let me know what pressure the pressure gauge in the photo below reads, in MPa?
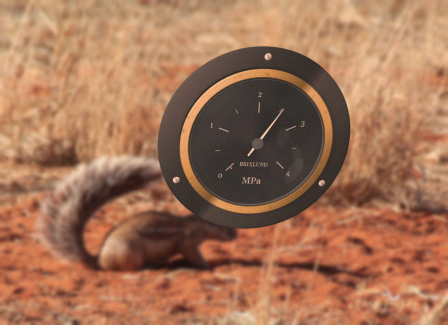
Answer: 2.5 MPa
